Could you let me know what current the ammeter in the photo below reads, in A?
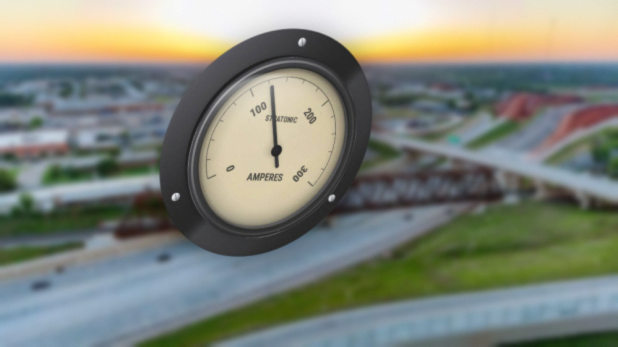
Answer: 120 A
